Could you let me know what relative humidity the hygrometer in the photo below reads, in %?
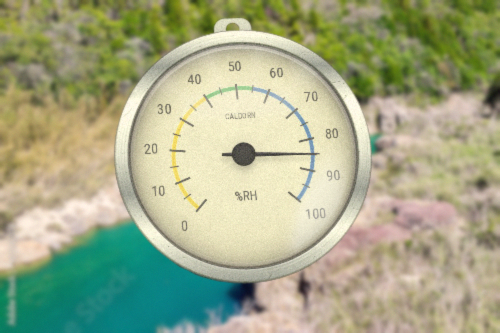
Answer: 85 %
